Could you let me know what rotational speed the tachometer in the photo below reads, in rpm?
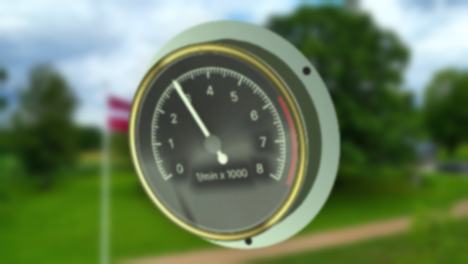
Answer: 3000 rpm
